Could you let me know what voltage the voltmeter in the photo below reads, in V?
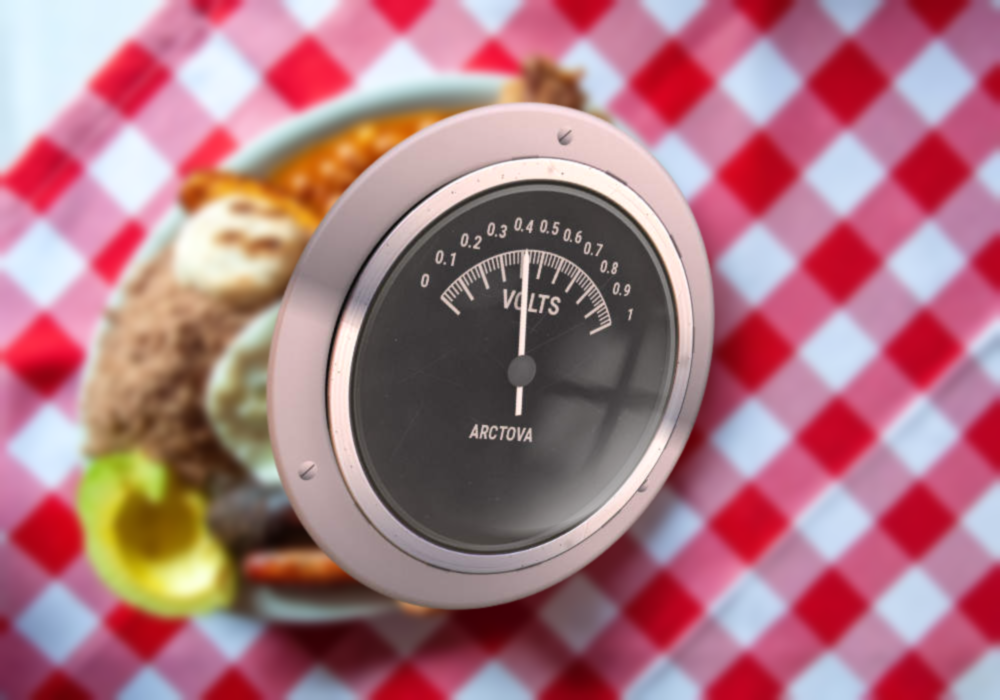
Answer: 0.4 V
